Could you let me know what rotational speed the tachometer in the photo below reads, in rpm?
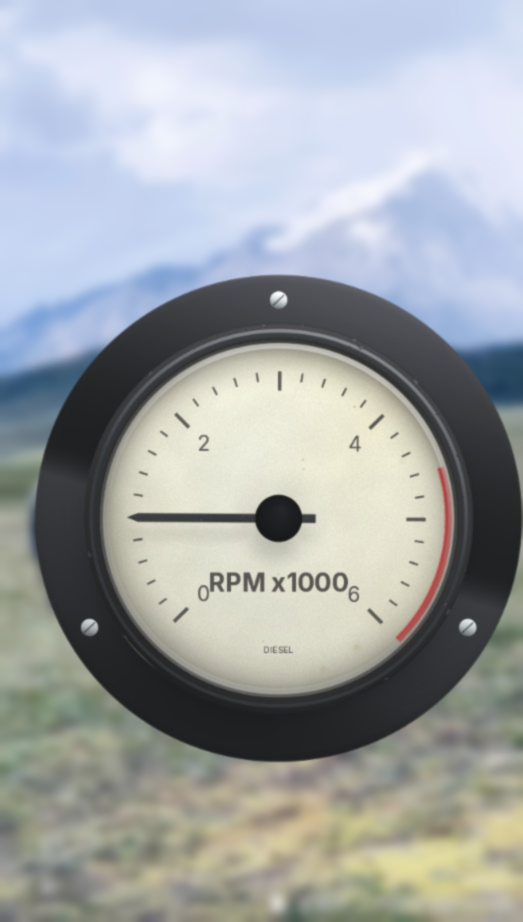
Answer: 1000 rpm
